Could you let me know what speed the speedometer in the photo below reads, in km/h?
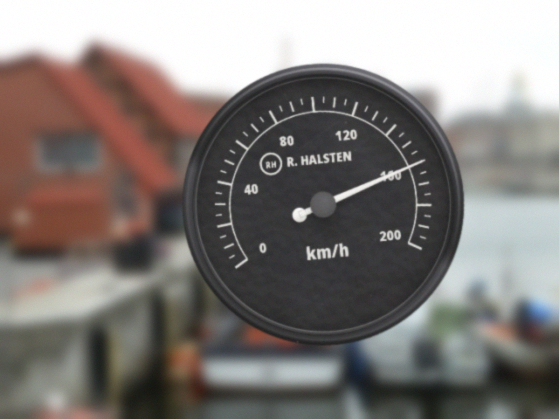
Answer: 160 km/h
